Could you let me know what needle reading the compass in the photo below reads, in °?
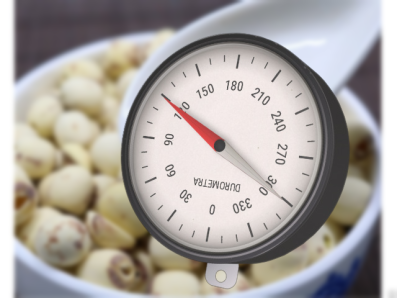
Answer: 120 °
